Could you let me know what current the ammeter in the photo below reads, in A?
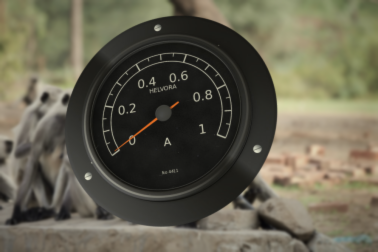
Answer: 0 A
